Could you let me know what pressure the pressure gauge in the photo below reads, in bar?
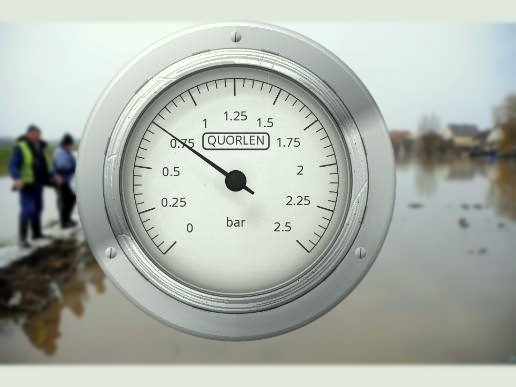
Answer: 0.75 bar
